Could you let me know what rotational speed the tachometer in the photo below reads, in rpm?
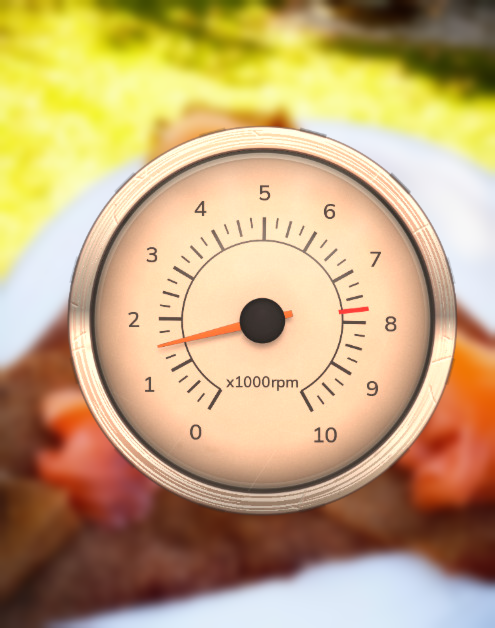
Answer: 1500 rpm
